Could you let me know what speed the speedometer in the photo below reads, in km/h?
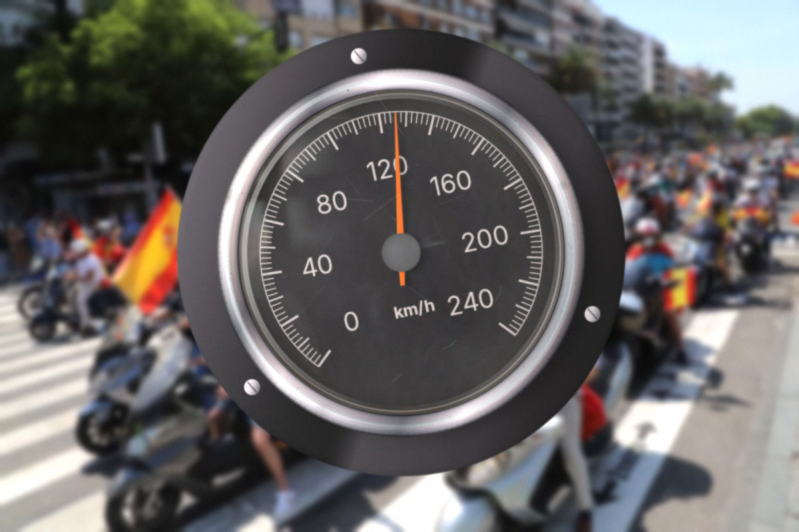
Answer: 126 km/h
